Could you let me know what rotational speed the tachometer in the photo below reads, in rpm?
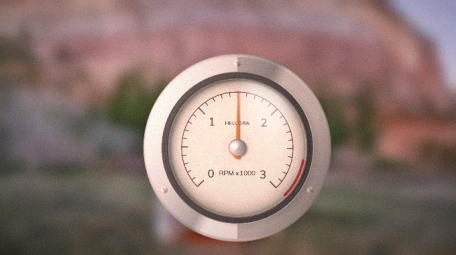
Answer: 1500 rpm
